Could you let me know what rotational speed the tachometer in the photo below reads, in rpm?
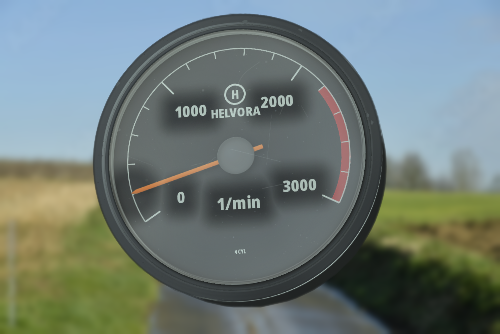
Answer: 200 rpm
